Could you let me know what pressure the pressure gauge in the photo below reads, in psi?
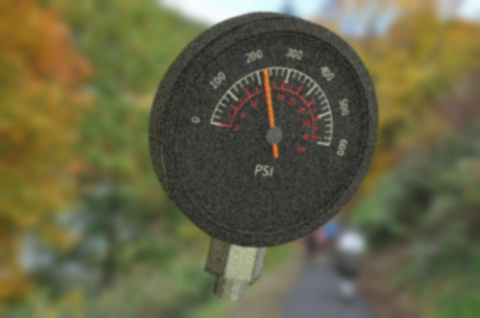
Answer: 220 psi
